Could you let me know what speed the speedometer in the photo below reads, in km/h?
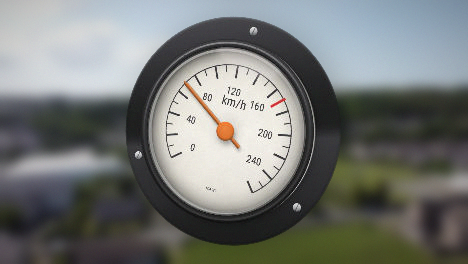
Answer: 70 km/h
